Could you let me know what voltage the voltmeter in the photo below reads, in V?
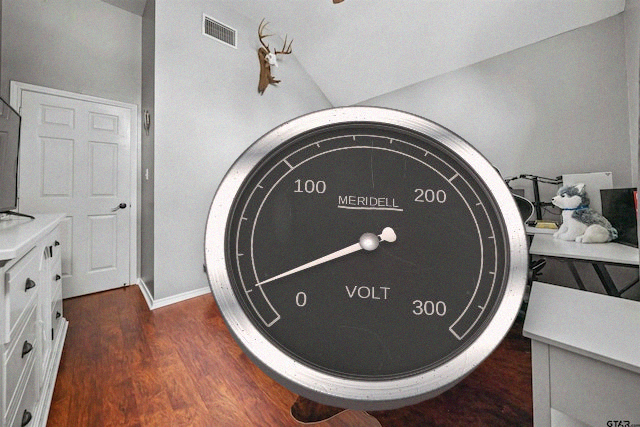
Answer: 20 V
